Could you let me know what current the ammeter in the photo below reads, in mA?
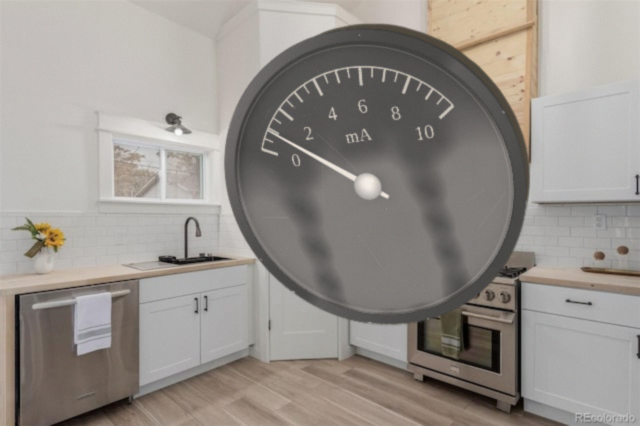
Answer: 1 mA
